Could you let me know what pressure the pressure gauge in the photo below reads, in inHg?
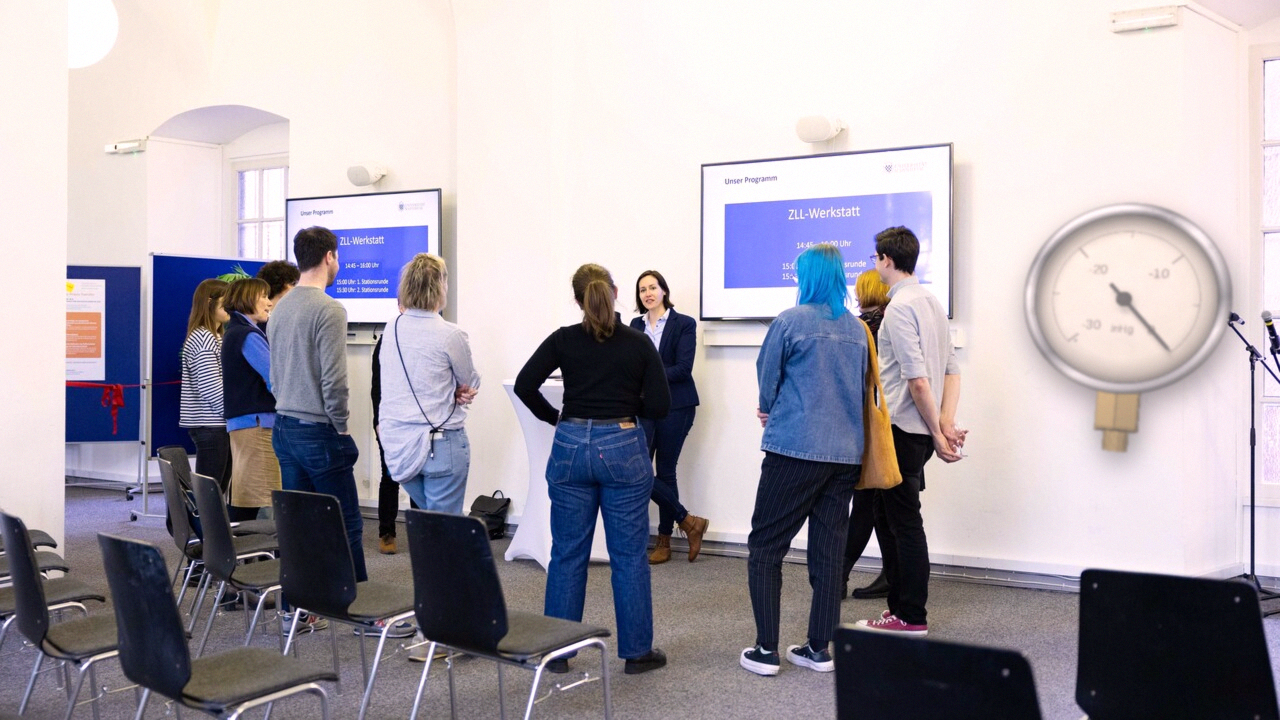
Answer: 0 inHg
